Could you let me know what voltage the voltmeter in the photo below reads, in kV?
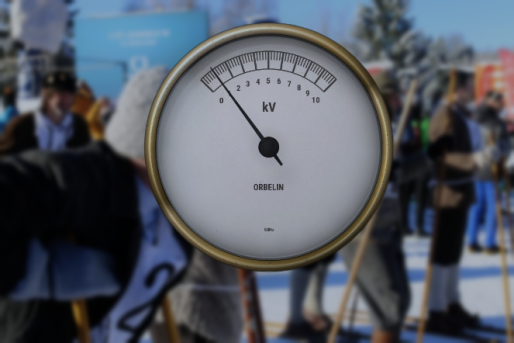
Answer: 1 kV
